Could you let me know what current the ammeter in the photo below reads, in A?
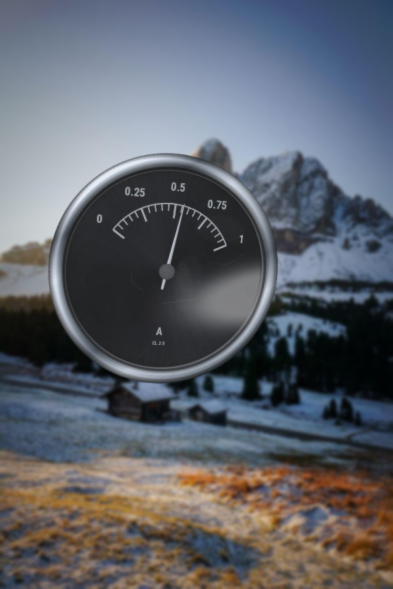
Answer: 0.55 A
